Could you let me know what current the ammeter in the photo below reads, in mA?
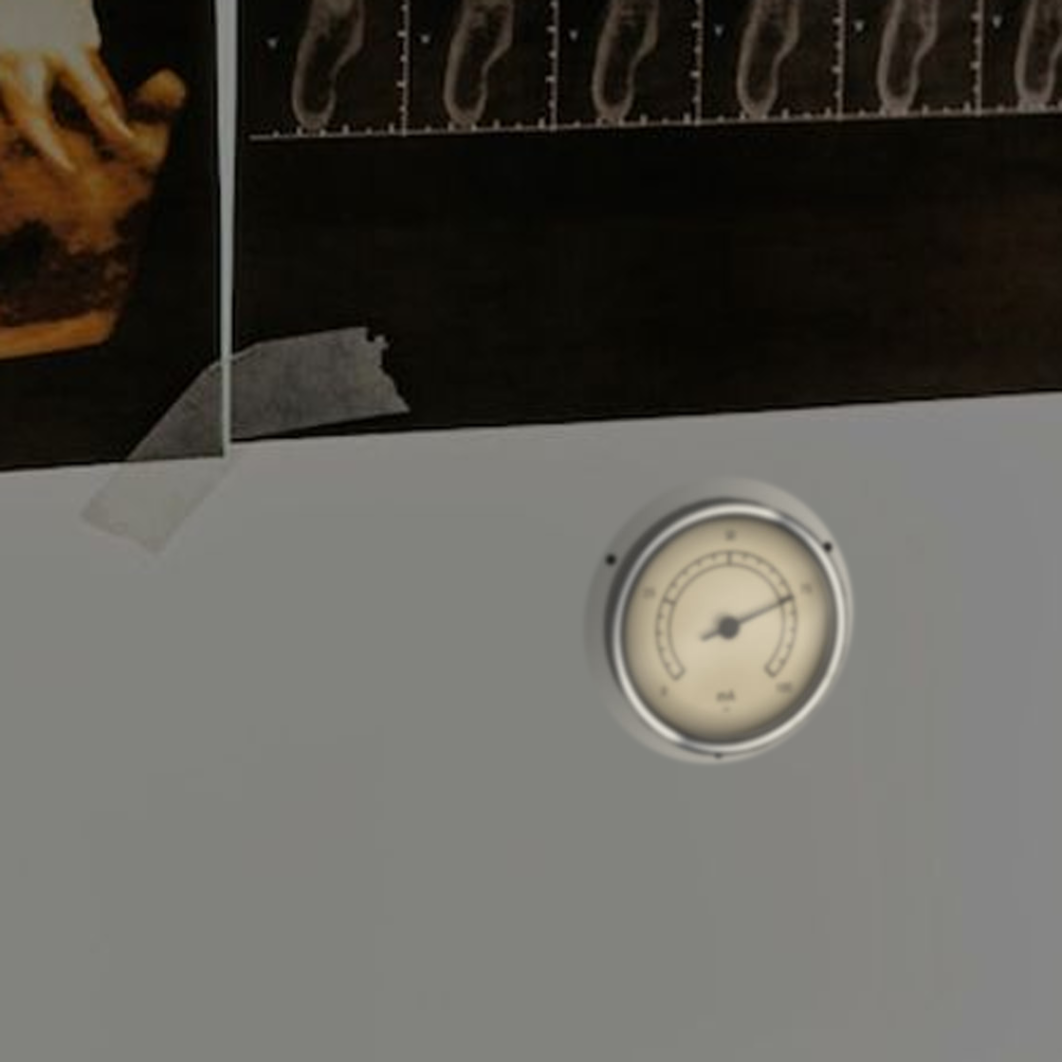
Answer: 75 mA
